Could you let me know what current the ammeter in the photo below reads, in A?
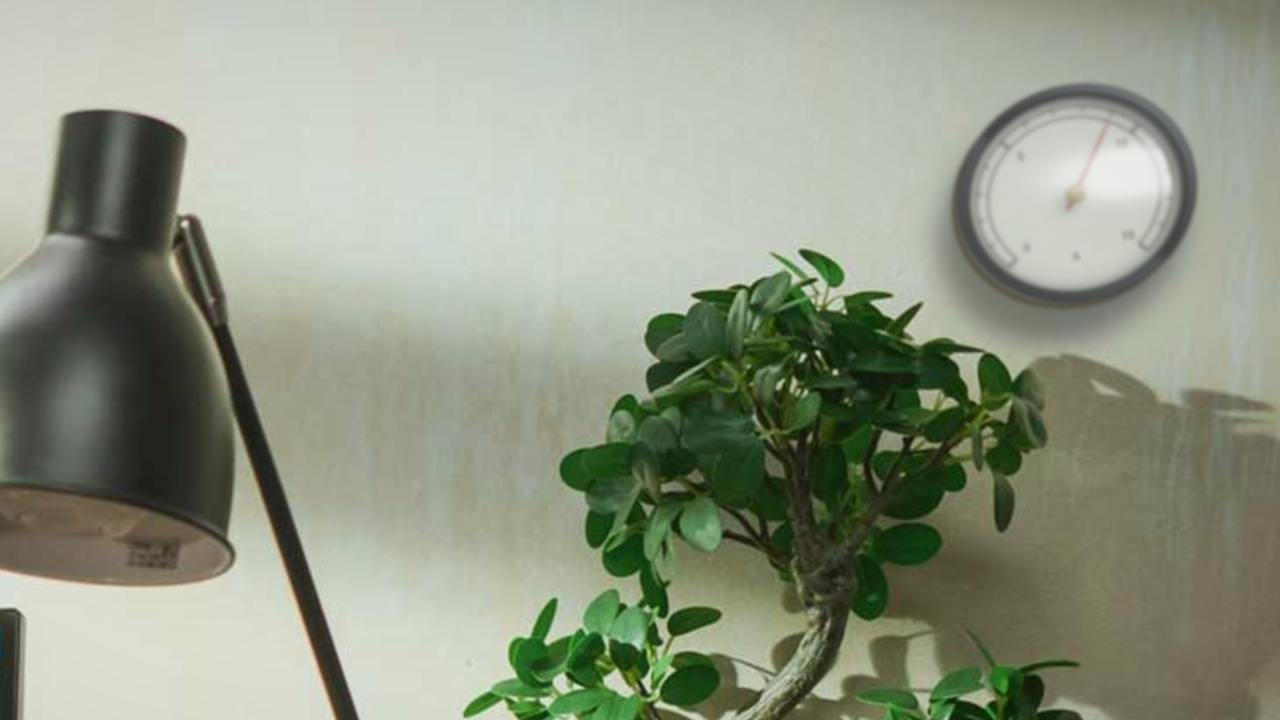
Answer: 9 A
